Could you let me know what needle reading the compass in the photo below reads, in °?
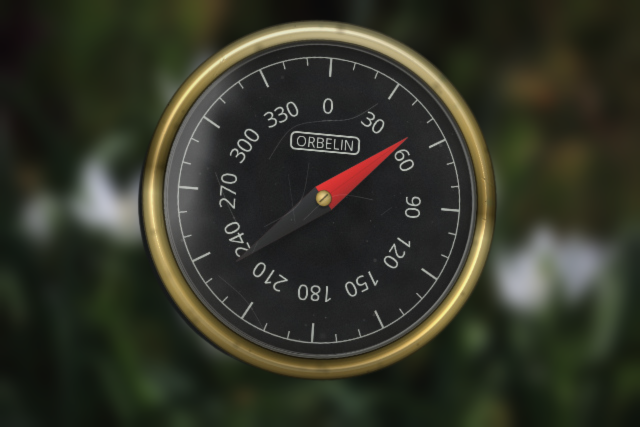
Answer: 50 °
